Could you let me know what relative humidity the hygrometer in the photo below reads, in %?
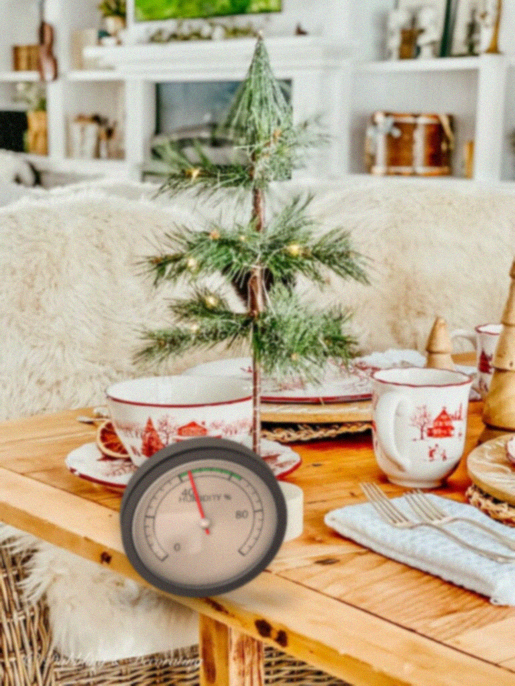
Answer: 44 %
